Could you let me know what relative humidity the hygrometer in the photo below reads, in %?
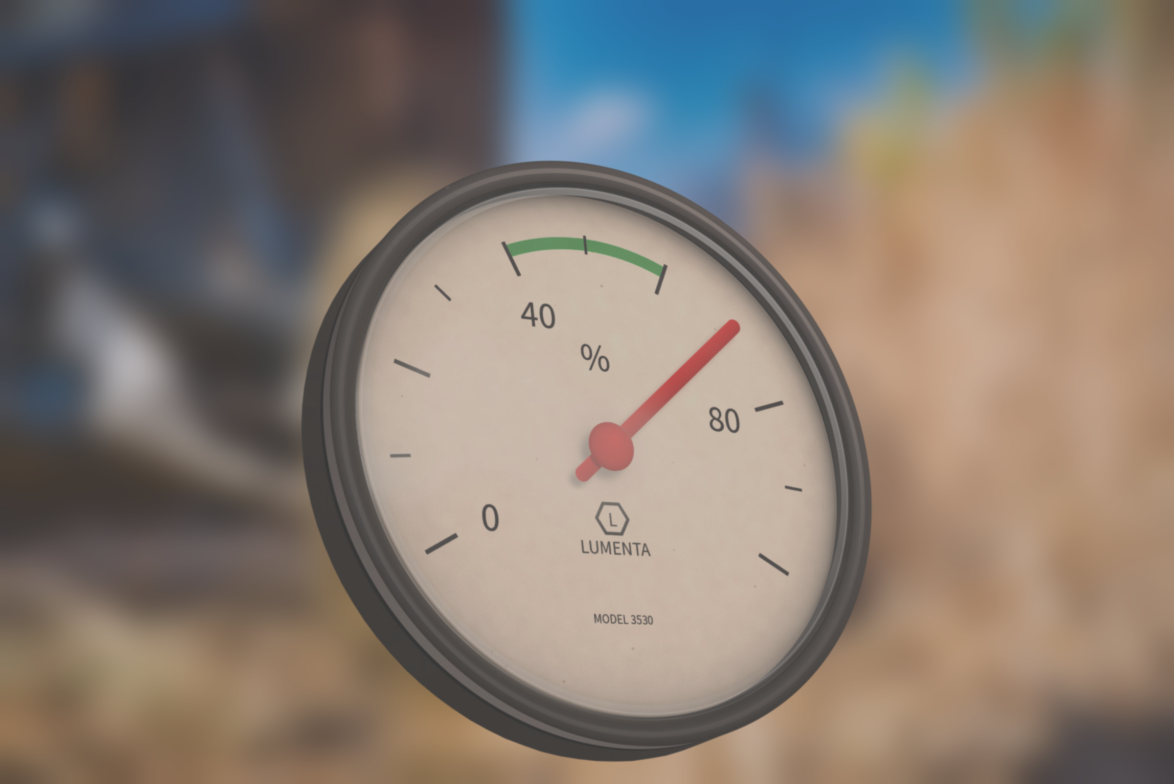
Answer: 70 %
